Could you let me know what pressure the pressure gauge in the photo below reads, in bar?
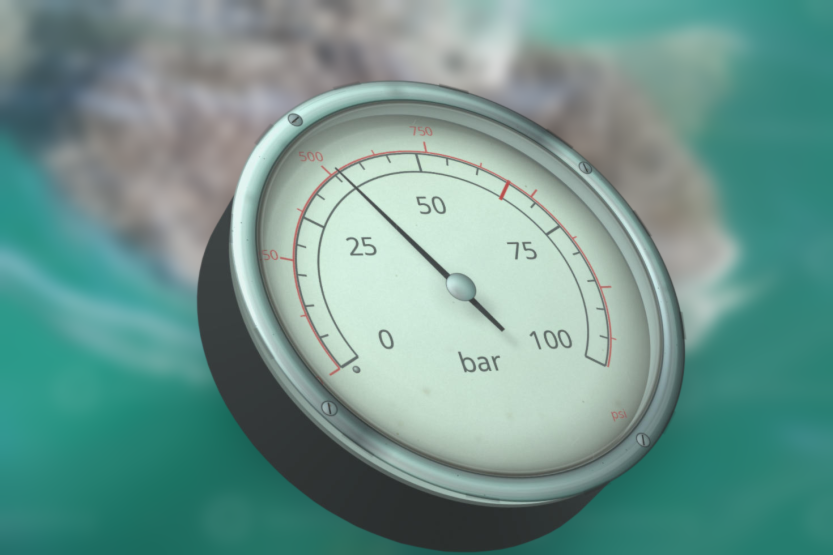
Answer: 35 bar
